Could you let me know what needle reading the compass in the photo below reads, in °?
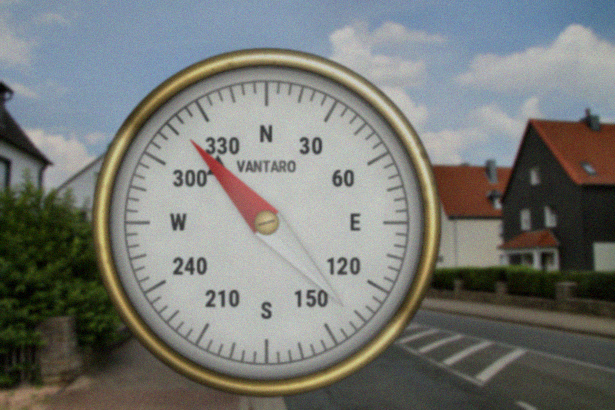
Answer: 317.5 °
